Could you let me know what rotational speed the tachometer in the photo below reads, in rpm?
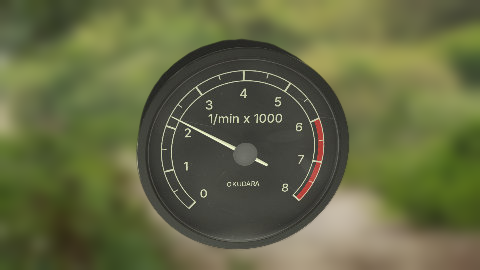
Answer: 2250 rpm
